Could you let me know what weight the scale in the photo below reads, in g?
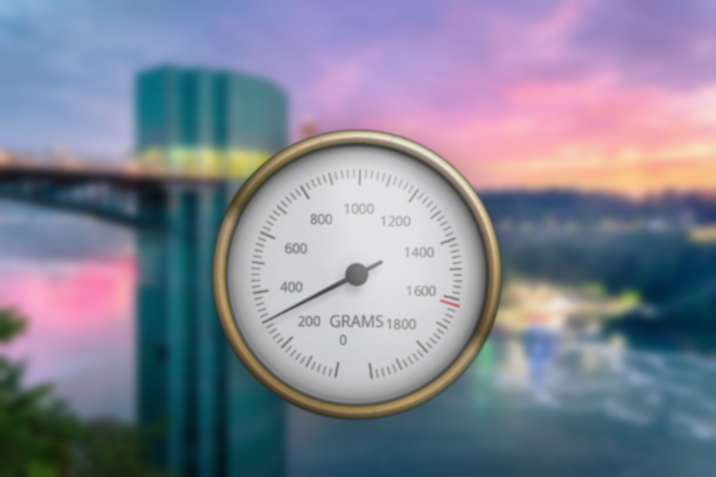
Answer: 300 g
